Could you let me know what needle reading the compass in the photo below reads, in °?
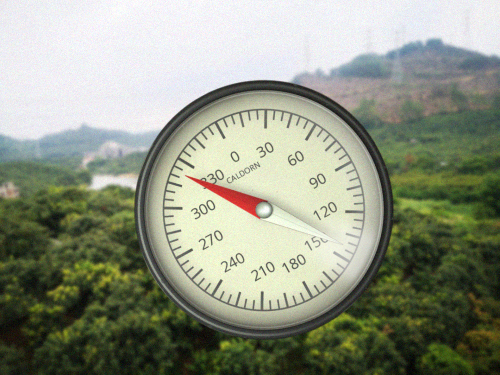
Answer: 322.5 °
